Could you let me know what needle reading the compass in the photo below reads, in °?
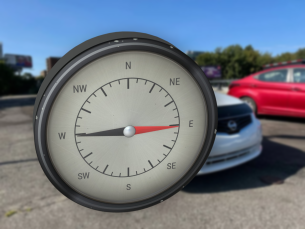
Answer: 90 °
